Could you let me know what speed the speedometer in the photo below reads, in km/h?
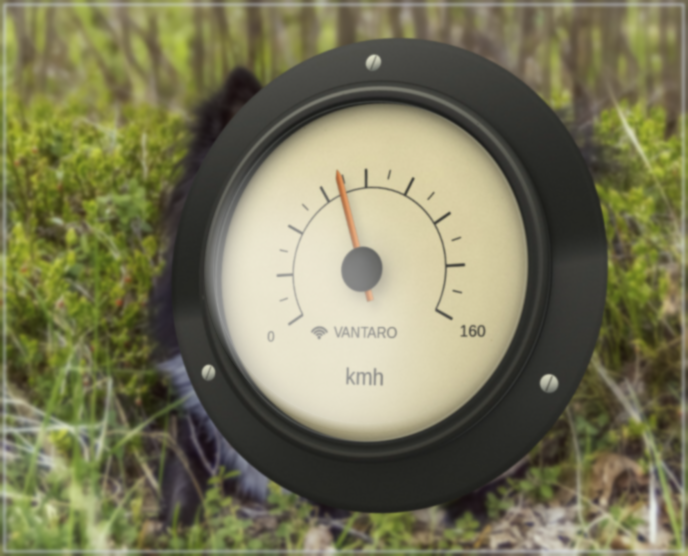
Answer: 70 km/h
